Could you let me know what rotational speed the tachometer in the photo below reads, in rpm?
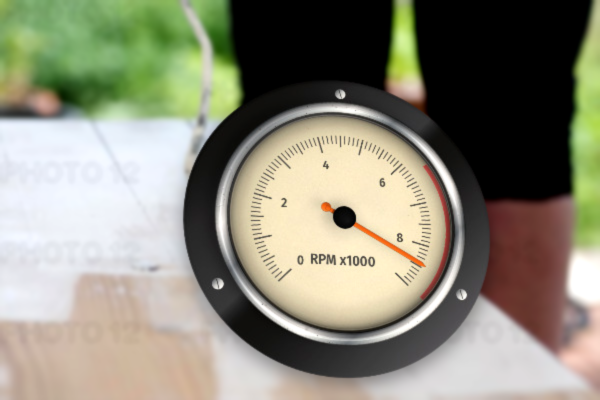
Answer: 8500 rpm
